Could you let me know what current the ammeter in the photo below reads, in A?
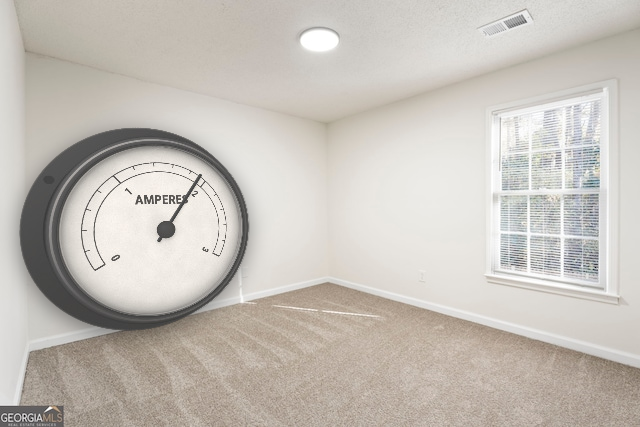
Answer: 1.9 A
